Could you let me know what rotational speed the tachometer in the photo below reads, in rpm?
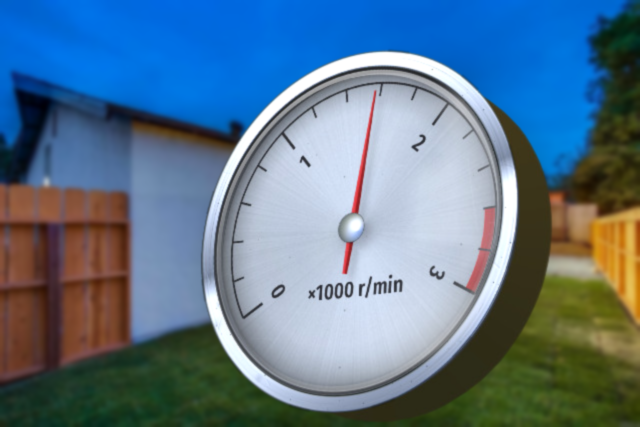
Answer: 1600 rpm
